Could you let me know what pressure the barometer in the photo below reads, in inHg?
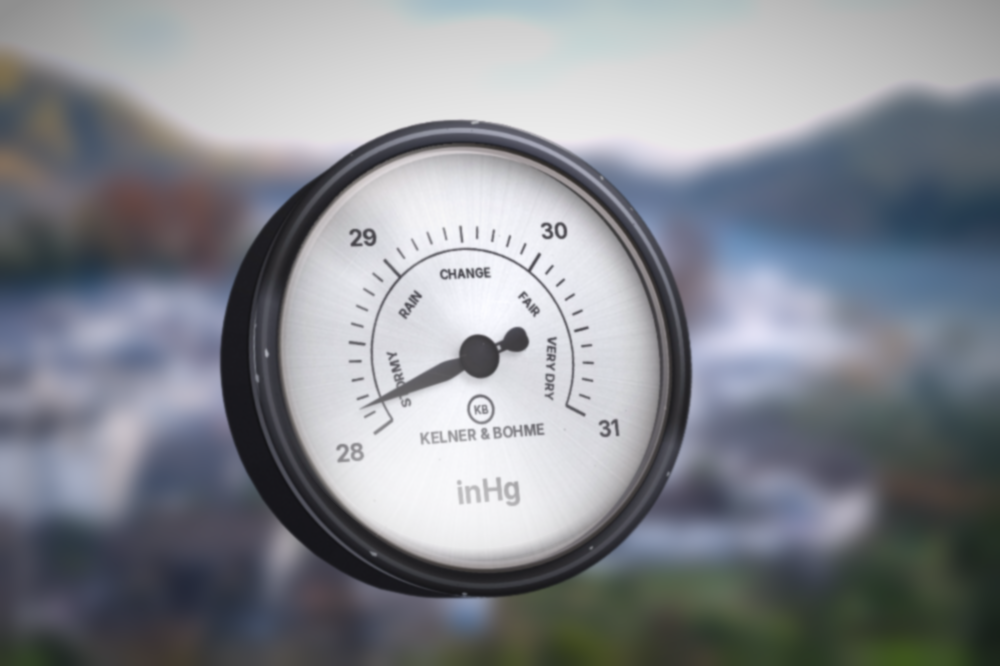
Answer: 28.15 inHg
